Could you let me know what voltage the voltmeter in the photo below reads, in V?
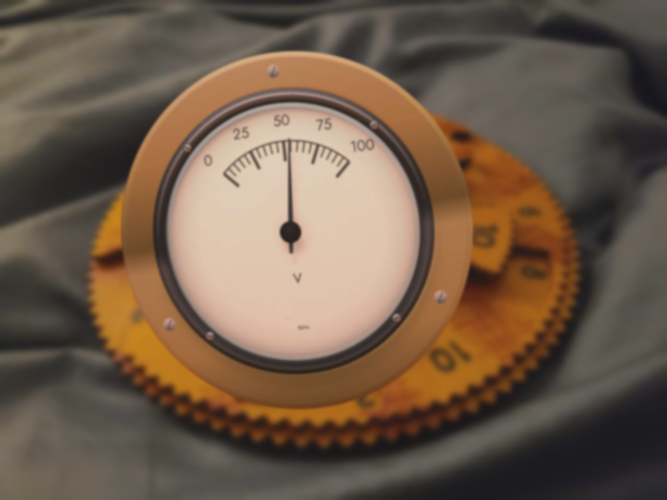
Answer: 55 V
